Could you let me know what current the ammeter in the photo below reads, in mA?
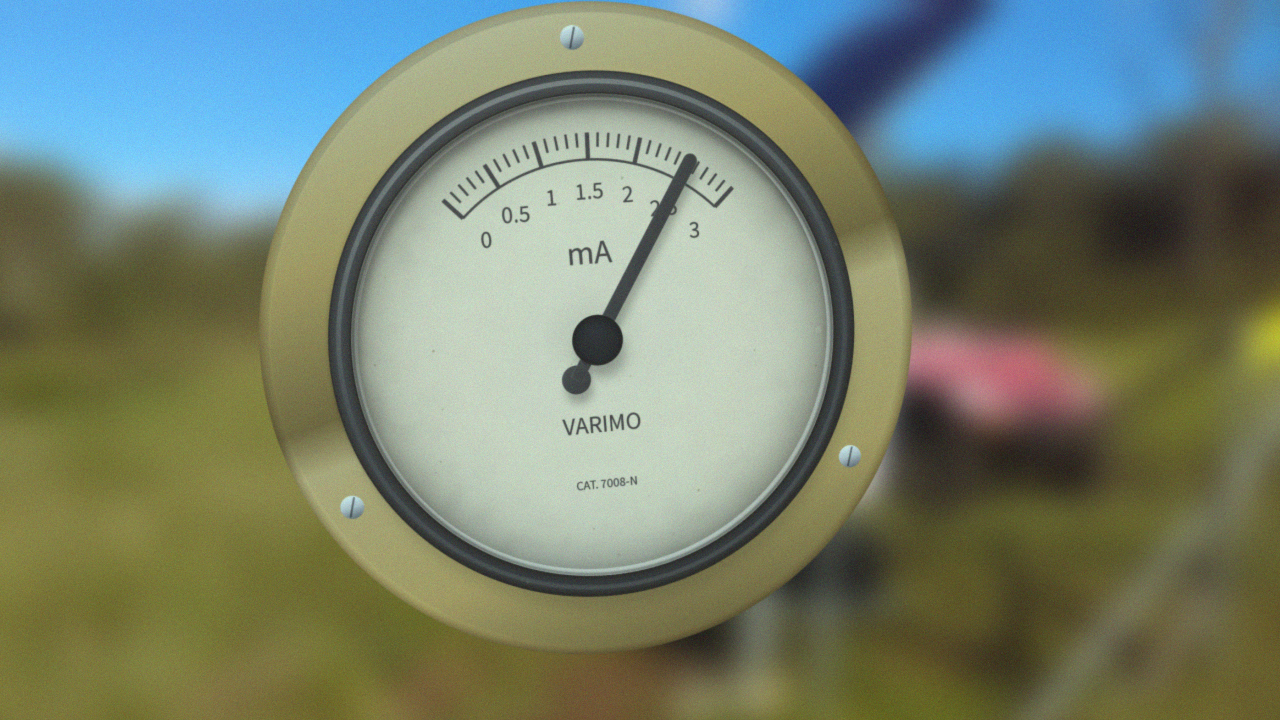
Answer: 2.5 mA
